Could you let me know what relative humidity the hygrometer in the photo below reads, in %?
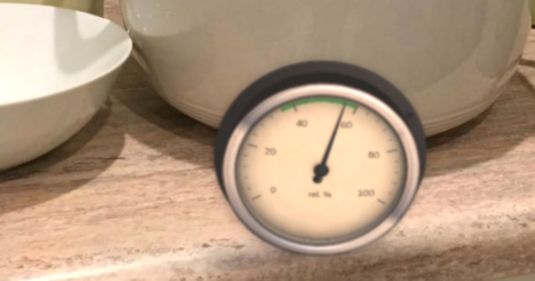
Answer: 56 %
